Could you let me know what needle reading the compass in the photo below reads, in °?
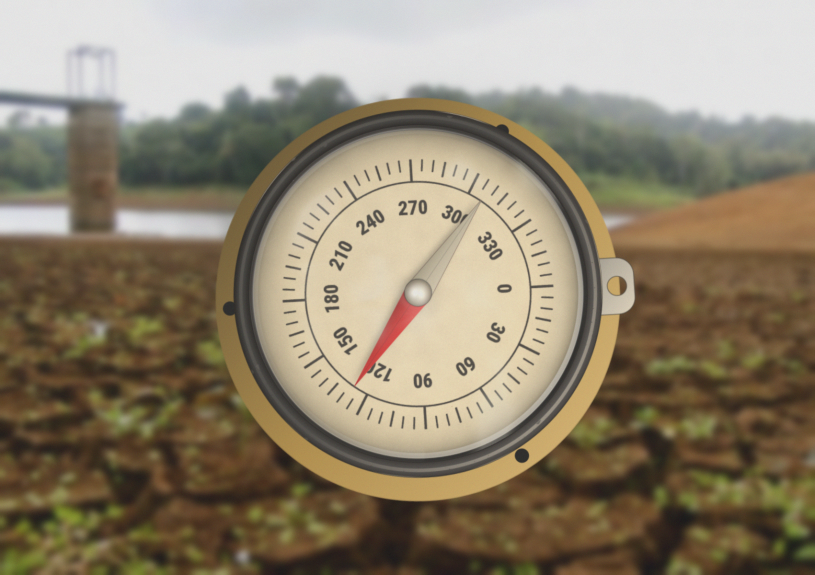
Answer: 127.5 °
